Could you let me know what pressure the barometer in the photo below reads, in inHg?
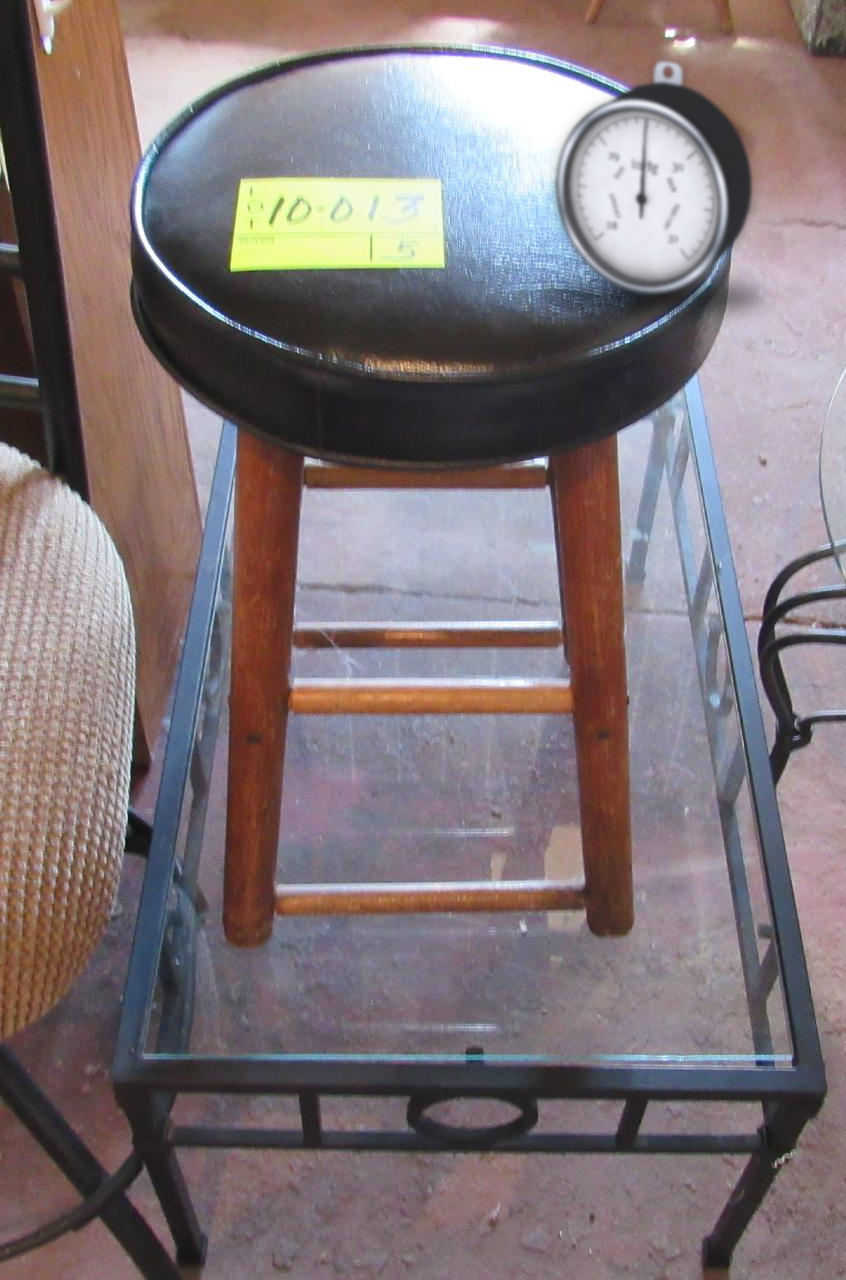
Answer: 29.5 inHg
